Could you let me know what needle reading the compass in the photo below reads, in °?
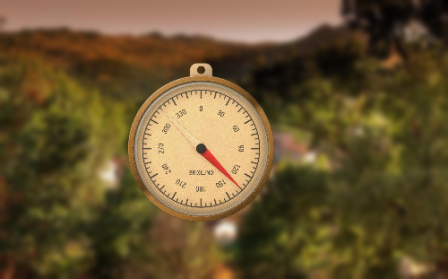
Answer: 135 °
